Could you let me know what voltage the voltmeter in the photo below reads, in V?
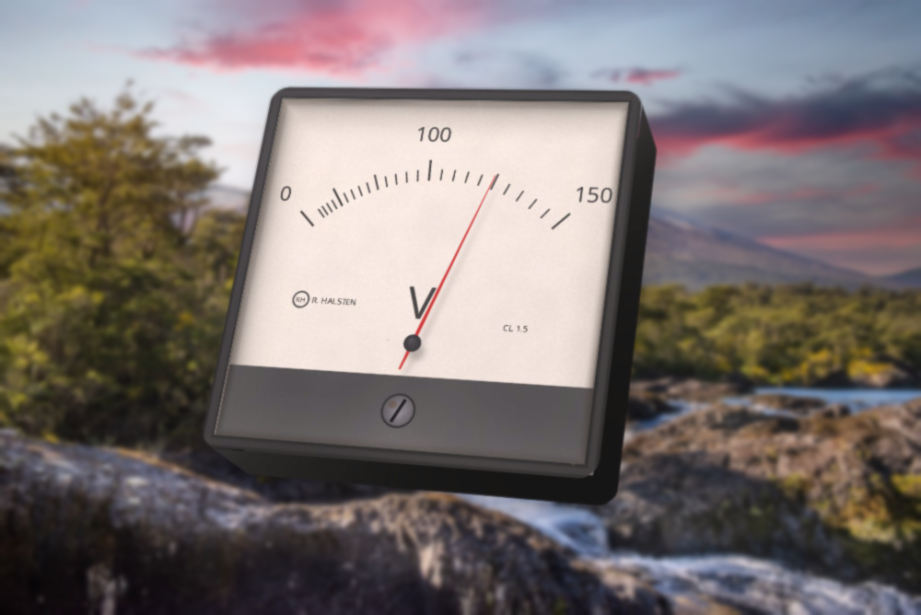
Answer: 125 V
